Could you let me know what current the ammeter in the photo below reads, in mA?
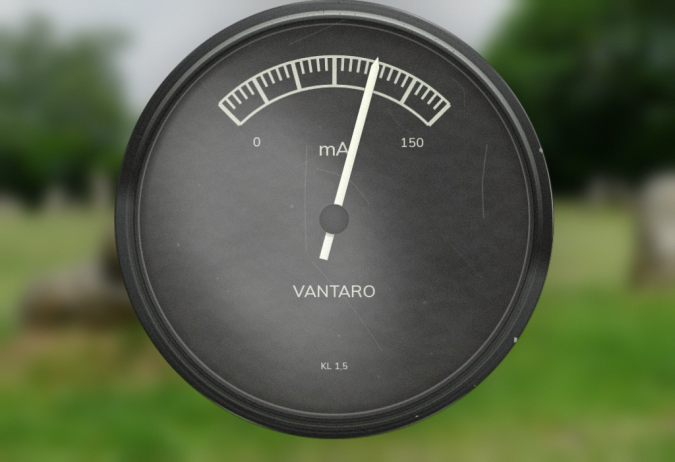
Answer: 100 mA
